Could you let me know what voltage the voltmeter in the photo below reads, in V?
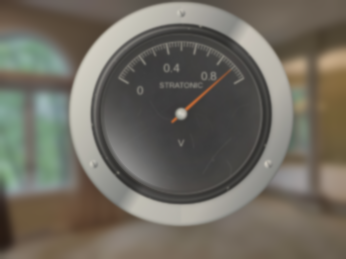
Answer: 0.9 V
